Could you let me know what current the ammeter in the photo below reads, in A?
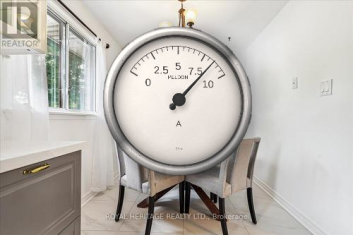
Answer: 8.5 A
